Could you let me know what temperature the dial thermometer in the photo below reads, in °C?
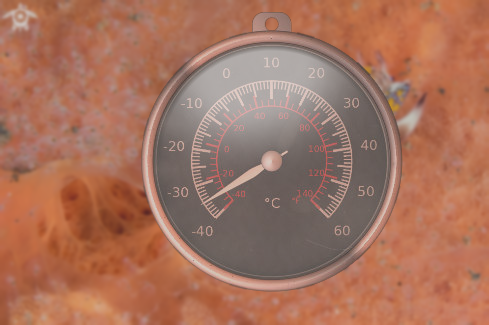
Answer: -35 °C
